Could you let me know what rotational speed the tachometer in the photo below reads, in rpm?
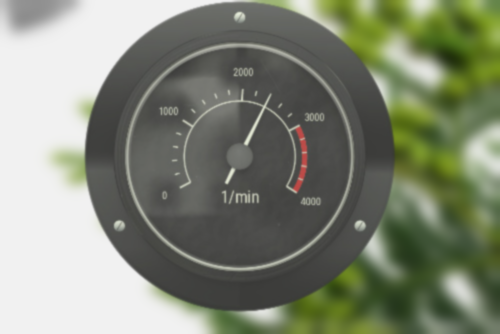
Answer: 2400 rpm
